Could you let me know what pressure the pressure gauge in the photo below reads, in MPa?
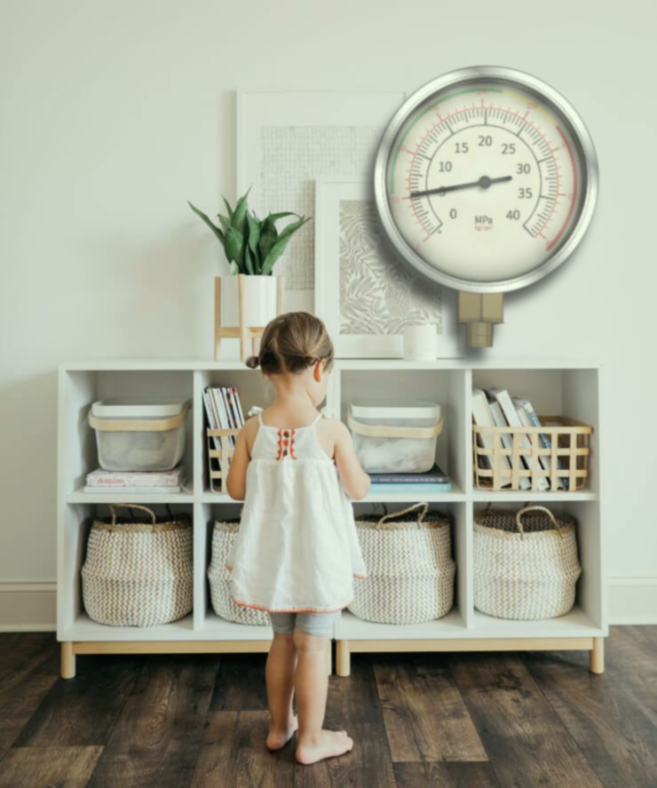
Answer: 5 MPa
